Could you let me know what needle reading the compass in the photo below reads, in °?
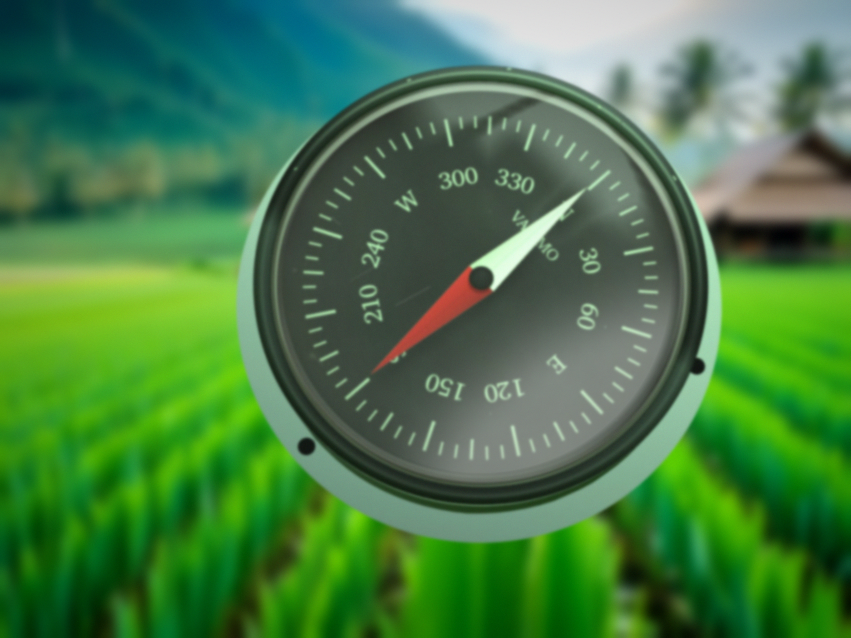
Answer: 180 °
